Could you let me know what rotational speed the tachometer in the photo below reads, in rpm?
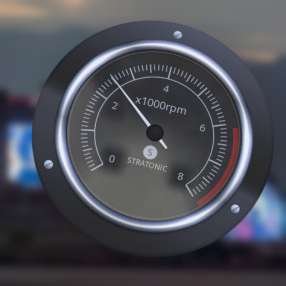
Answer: 2500 rpm
